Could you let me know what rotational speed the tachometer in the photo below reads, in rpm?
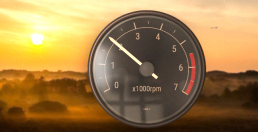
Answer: 2000 rpm
